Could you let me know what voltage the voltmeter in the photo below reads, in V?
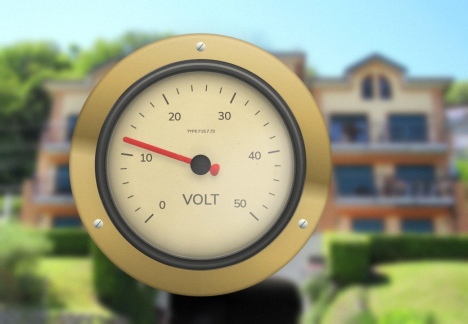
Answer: 12 V
